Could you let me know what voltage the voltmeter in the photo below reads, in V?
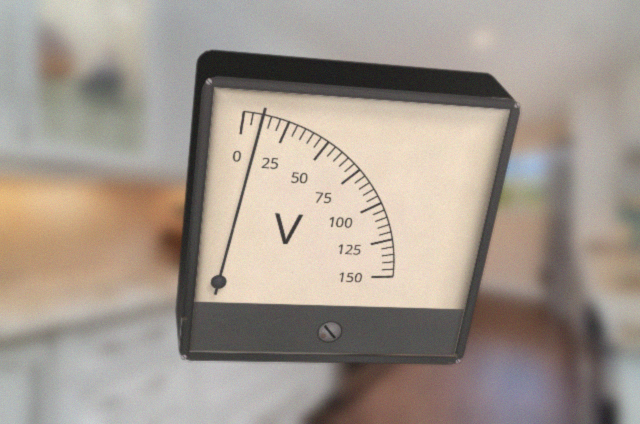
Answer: 10 V
